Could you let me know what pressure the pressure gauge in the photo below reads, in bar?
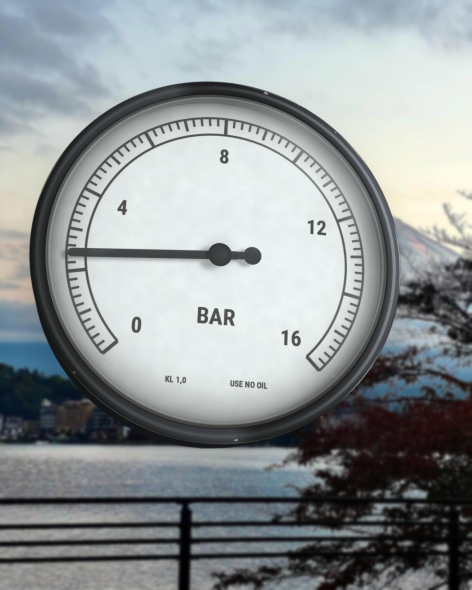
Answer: 2.4 bar
